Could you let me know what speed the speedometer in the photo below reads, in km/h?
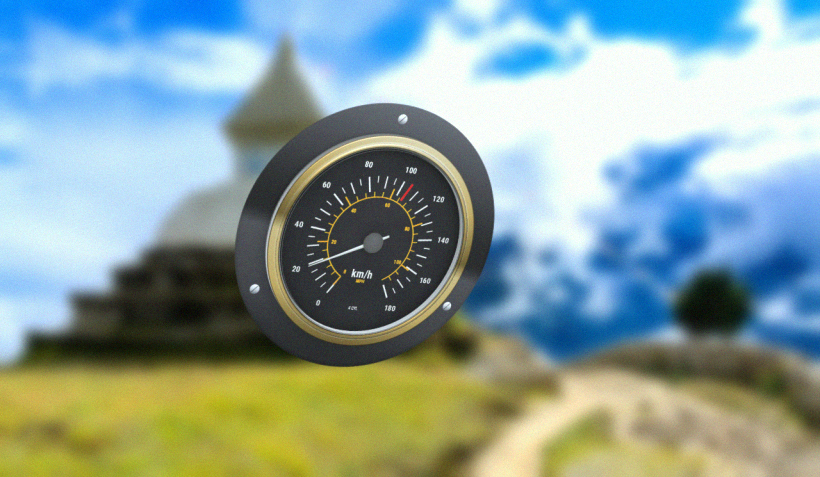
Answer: 20 km/h
